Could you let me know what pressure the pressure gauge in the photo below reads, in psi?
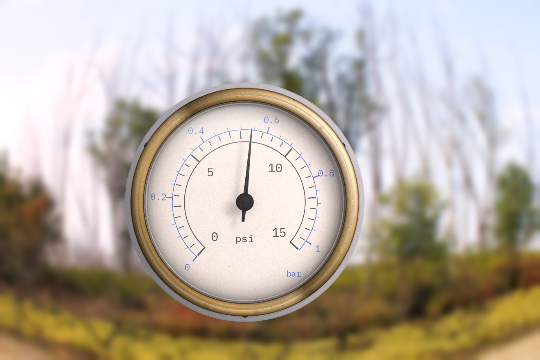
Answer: 8 psi
